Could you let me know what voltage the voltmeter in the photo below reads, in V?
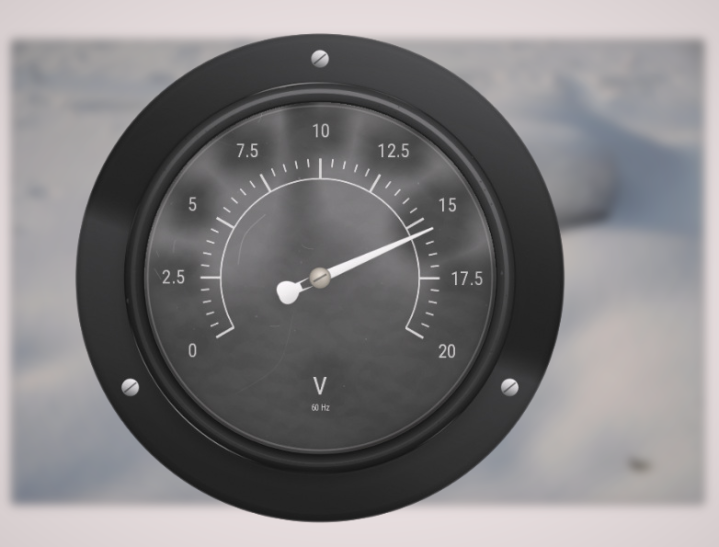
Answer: 15.5 V
